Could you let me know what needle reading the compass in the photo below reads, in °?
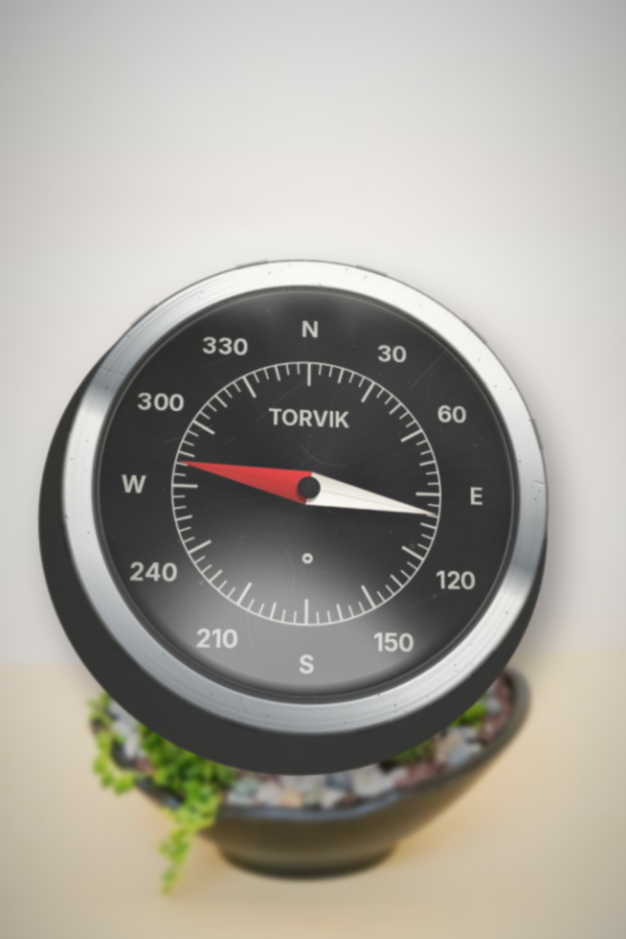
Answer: 280 °
